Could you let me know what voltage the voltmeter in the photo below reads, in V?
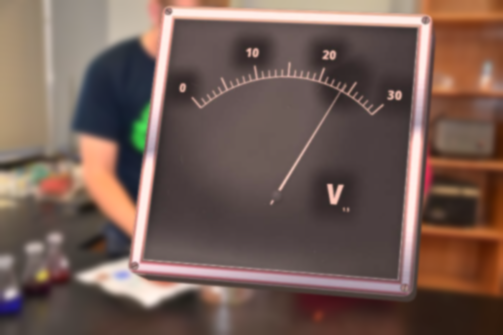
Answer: 24 V
